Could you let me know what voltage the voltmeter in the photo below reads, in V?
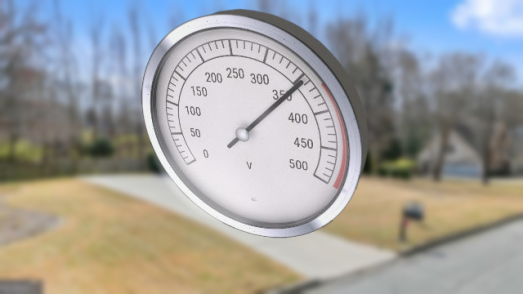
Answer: 355 V
